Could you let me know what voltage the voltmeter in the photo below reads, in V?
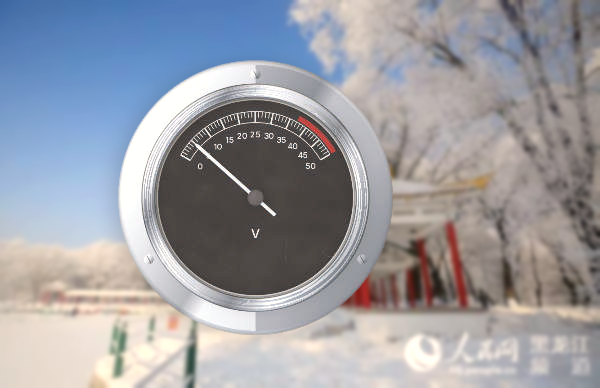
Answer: 5 V
